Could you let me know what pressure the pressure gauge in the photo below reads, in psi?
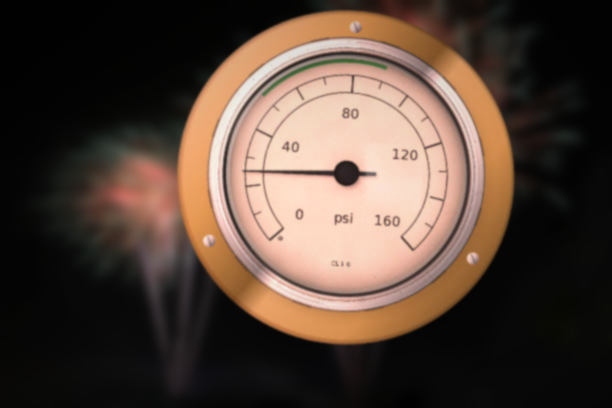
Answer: 25 psi
